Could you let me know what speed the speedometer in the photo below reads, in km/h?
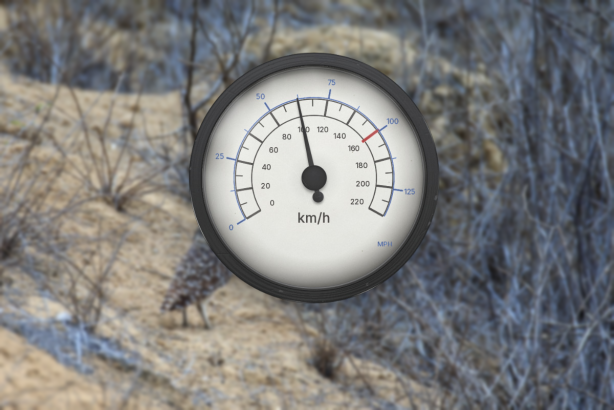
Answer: 100 km/h
